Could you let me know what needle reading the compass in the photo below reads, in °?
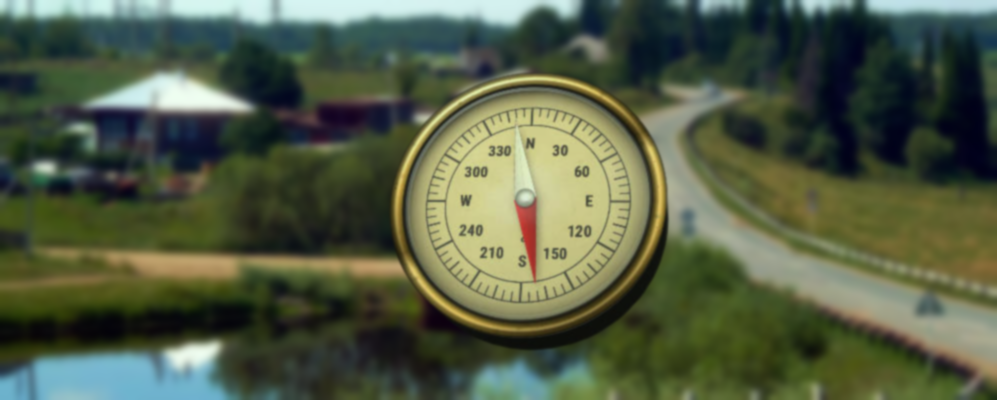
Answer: 170 °
